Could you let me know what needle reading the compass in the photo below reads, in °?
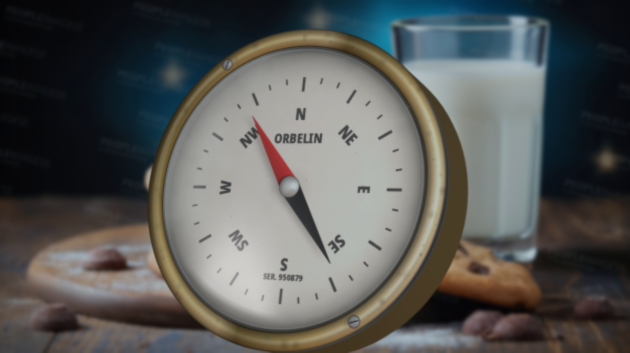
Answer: 325 °
